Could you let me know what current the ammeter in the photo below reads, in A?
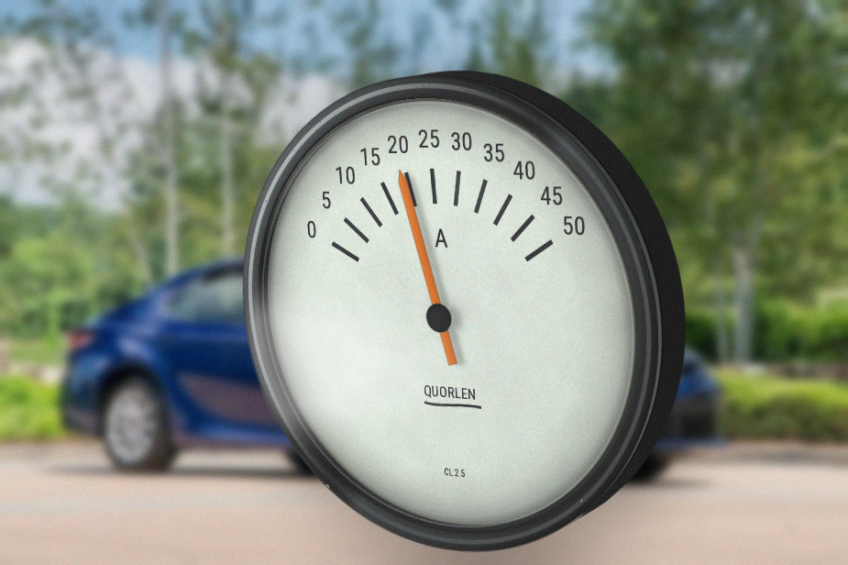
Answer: 20 A
